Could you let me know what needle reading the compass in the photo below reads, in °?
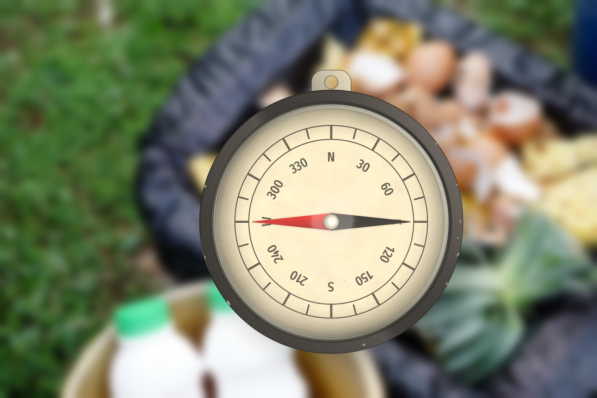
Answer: 270 °
